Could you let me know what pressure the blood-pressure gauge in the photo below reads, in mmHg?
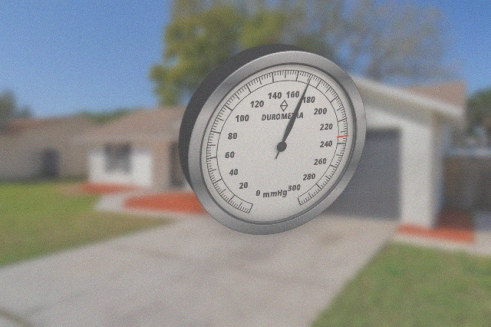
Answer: 170 mmHg
